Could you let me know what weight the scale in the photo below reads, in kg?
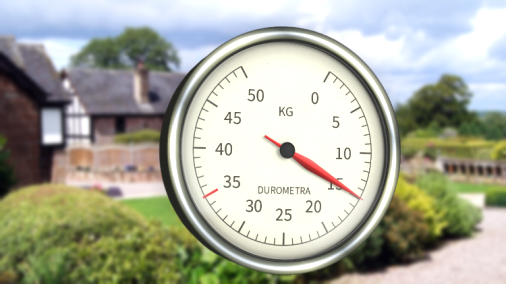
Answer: 15 kg
